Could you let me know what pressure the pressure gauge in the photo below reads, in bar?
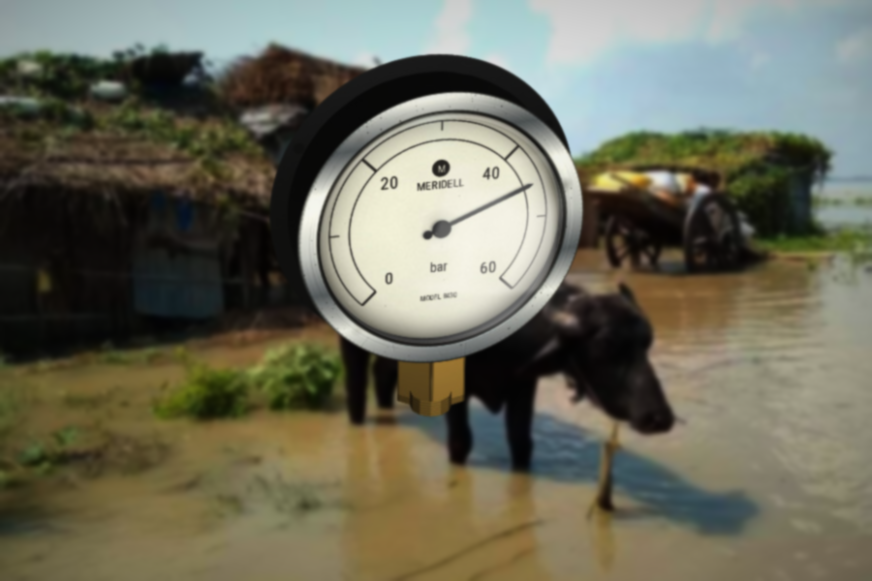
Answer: 45 bar
